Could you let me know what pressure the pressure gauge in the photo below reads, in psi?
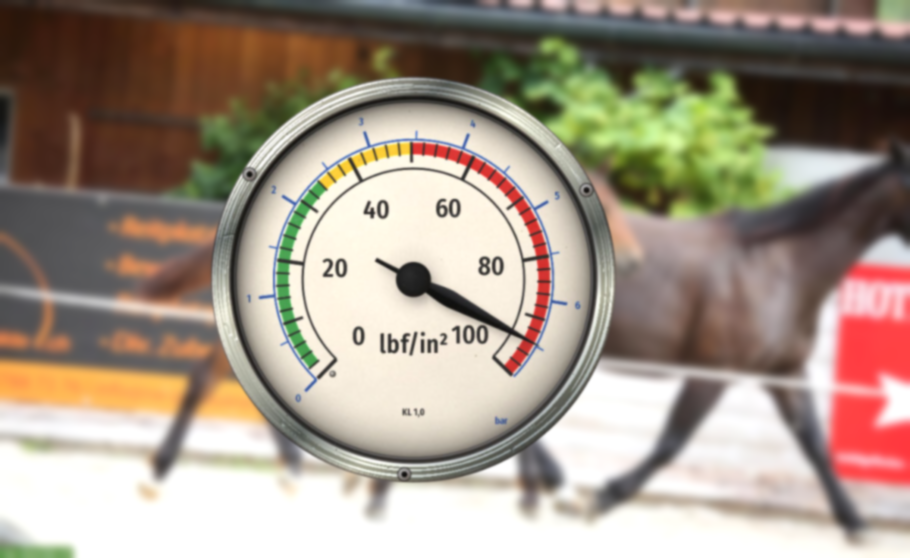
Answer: 94 psi
